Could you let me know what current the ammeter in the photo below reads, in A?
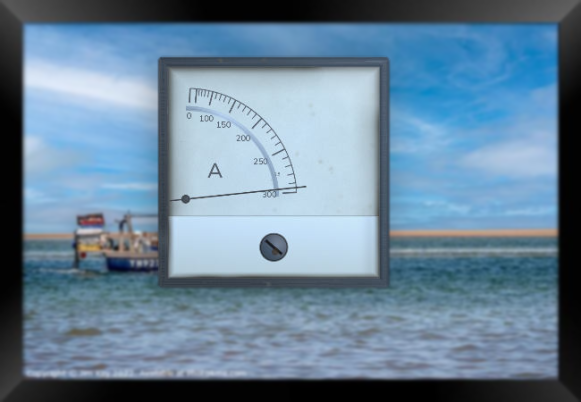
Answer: 295 A
